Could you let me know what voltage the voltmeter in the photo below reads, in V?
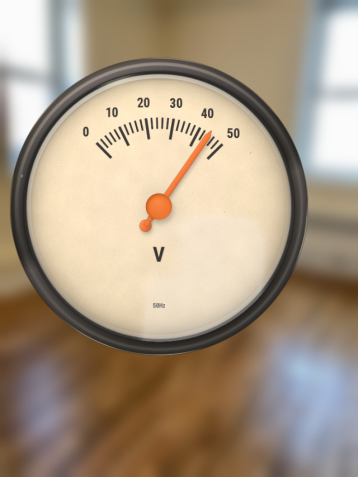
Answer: 44 V
